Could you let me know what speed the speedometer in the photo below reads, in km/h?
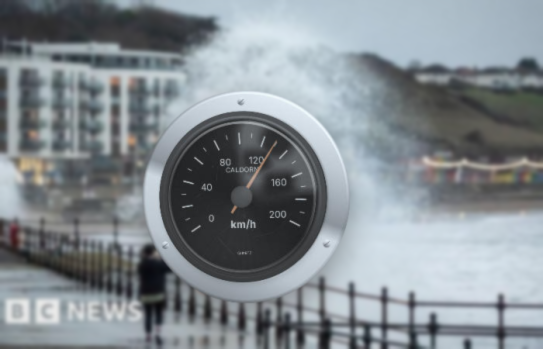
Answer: 130 km/h
